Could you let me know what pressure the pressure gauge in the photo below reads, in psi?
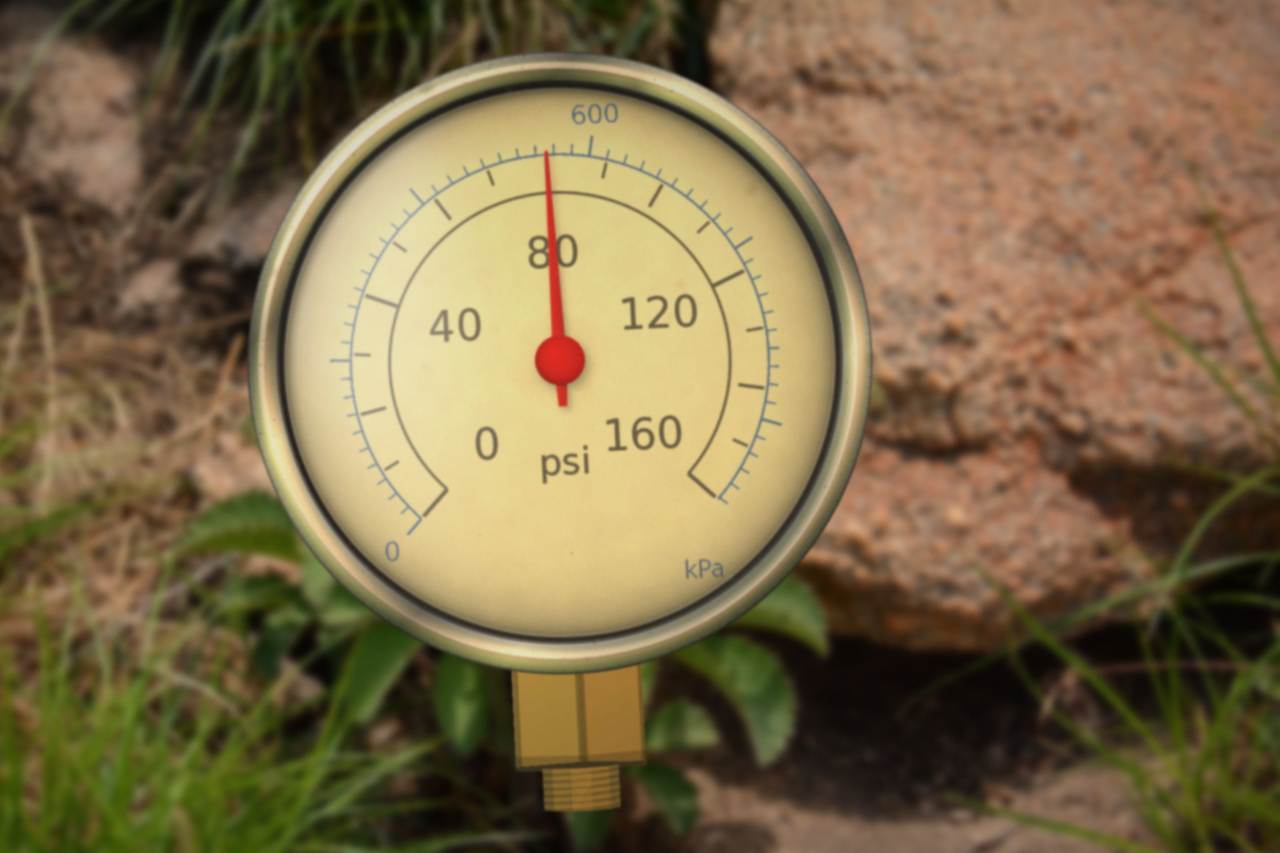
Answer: 80 psi
